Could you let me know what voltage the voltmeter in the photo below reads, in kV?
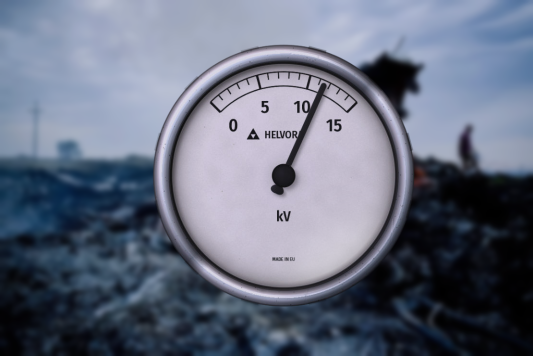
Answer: 11.5 kV
